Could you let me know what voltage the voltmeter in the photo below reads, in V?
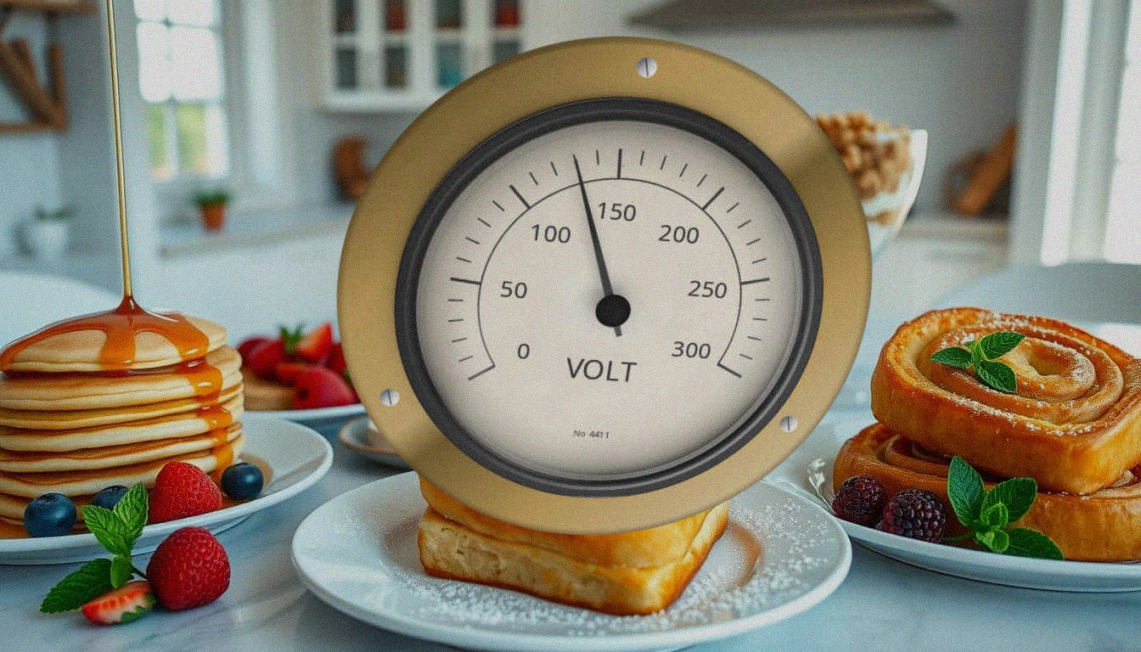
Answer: 130 V
